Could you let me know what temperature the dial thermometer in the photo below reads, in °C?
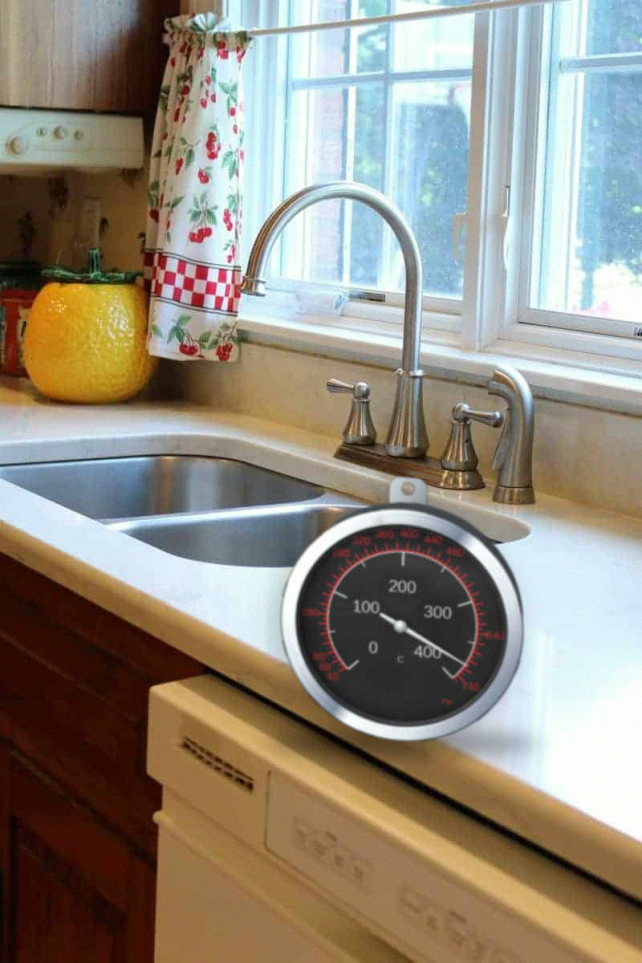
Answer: 375 °C
